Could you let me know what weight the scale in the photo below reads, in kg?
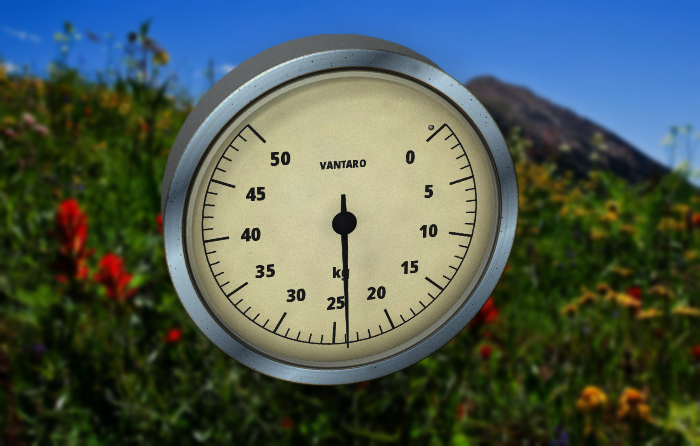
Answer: 24 kg
